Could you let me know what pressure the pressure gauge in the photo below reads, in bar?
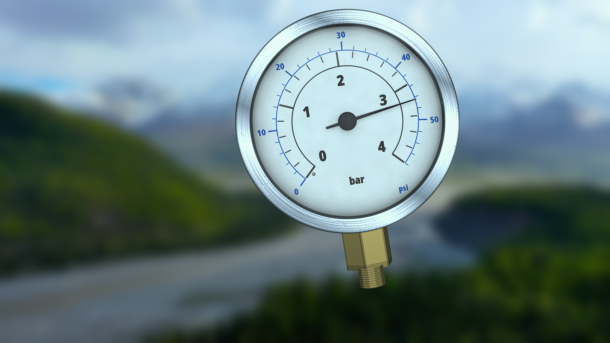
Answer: 3.2 bar
